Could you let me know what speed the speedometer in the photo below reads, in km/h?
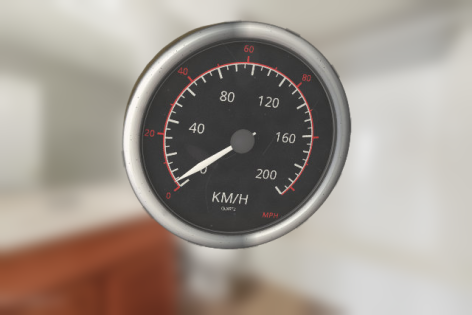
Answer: 5 km/h
